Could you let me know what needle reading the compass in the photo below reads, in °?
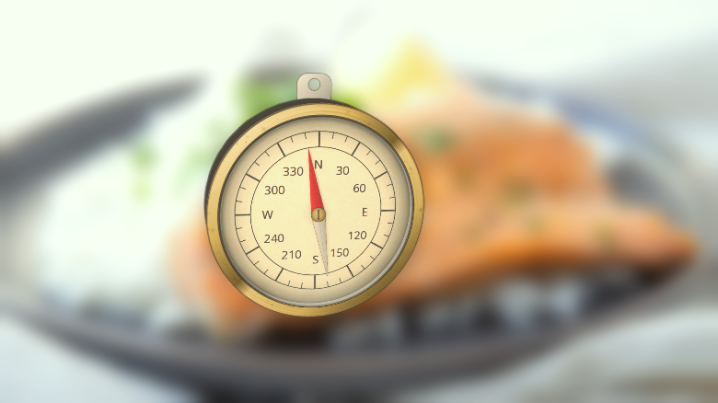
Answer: 350 °
